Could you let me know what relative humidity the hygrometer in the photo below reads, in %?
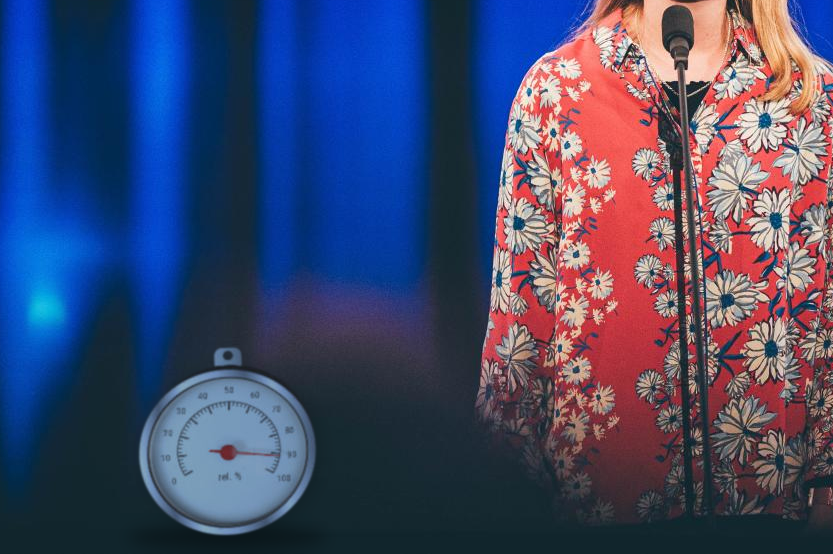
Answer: 90 %
